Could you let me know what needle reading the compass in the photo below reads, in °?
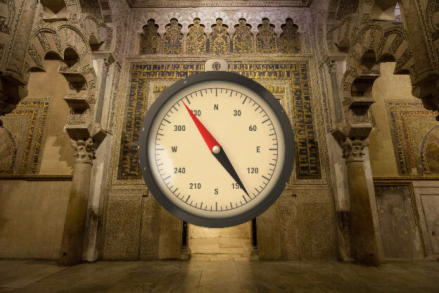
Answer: 325 °
